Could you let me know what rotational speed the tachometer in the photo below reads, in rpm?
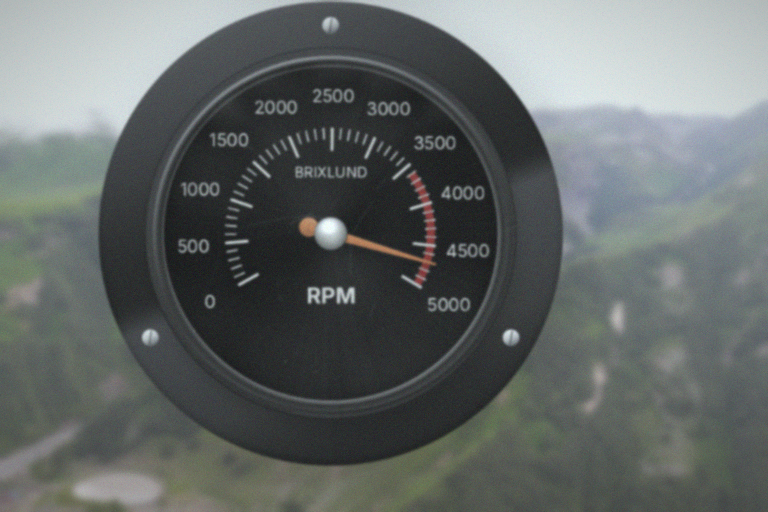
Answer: 4700 rpm
